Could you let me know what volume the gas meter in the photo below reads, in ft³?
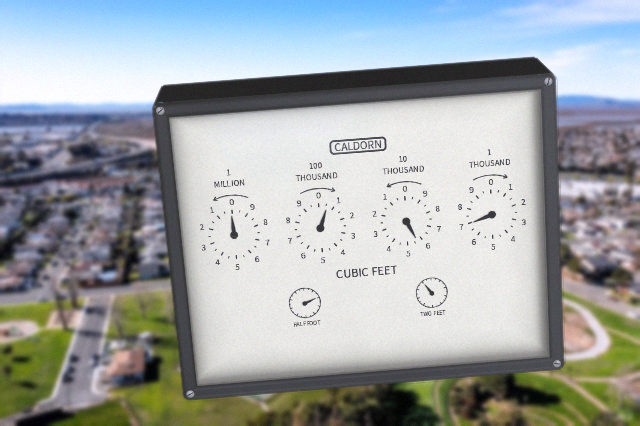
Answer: 5700 ft³
